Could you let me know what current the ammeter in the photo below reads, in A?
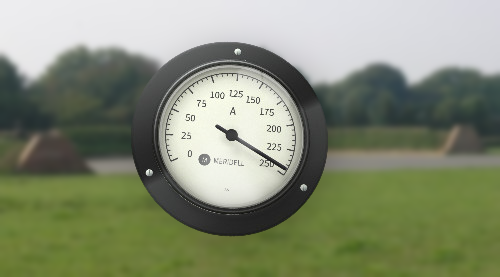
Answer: 245 A
